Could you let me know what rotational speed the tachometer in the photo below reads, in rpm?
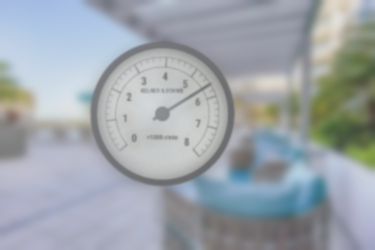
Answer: 5600 rpm
